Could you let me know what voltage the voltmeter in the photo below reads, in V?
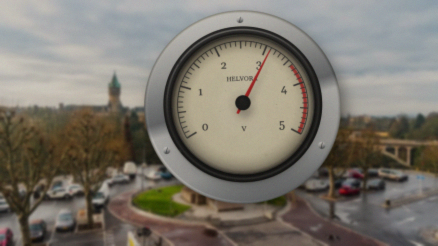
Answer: 3.1 V
